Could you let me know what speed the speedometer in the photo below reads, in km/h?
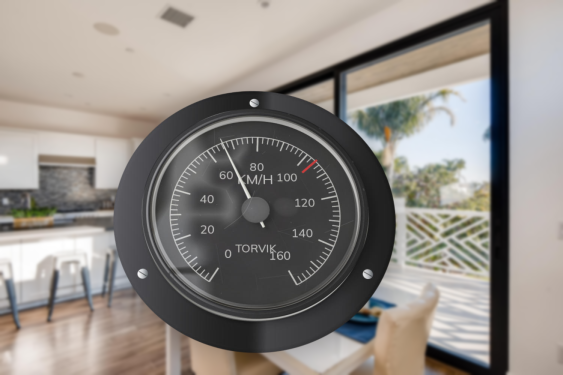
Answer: 66 km/h
